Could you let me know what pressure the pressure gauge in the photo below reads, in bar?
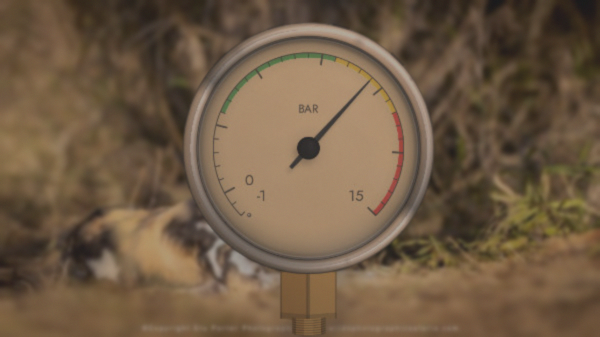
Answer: 9.5 bar
